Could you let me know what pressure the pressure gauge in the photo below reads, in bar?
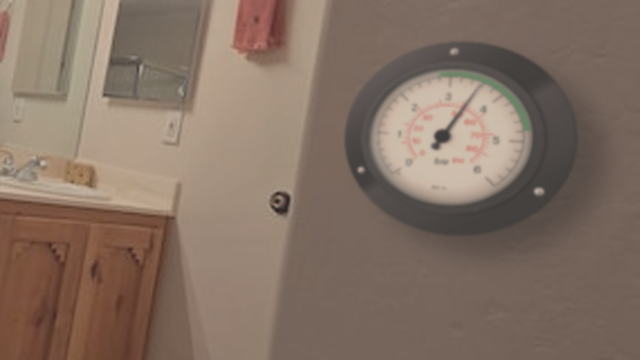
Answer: 3.6 bar
